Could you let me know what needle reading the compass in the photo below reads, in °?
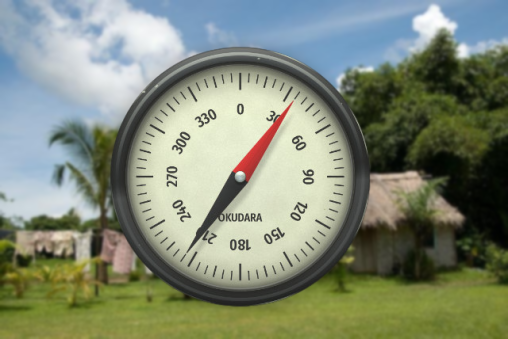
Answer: 35 °
